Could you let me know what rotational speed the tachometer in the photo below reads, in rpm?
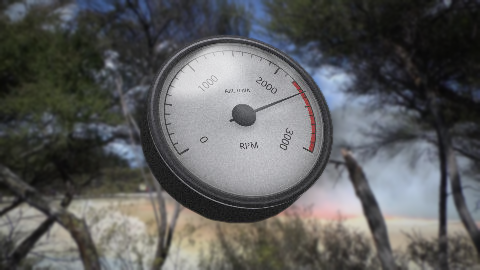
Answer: 2350 rpm
